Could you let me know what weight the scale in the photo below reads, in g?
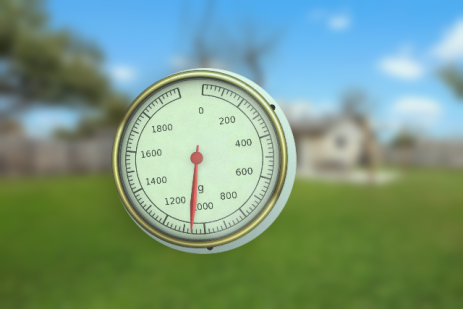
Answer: 1060 g
